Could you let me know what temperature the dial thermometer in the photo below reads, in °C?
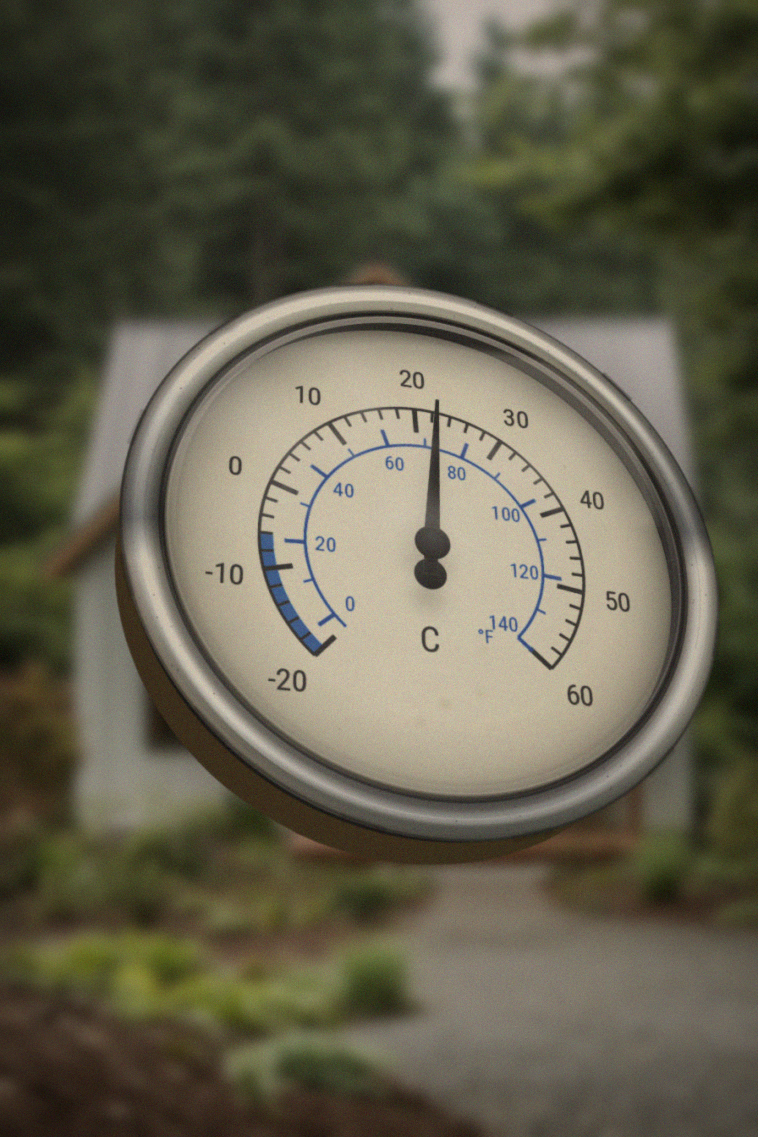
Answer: 22 °C
